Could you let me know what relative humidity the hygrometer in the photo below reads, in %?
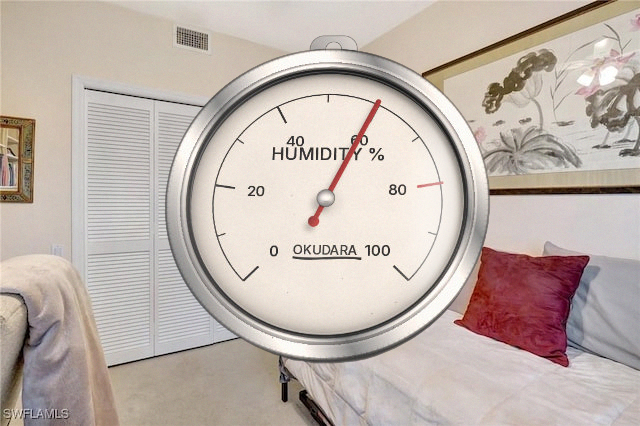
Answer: 60 %
